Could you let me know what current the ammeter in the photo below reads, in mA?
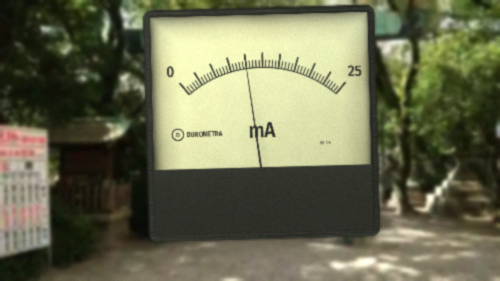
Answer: 10 mA
